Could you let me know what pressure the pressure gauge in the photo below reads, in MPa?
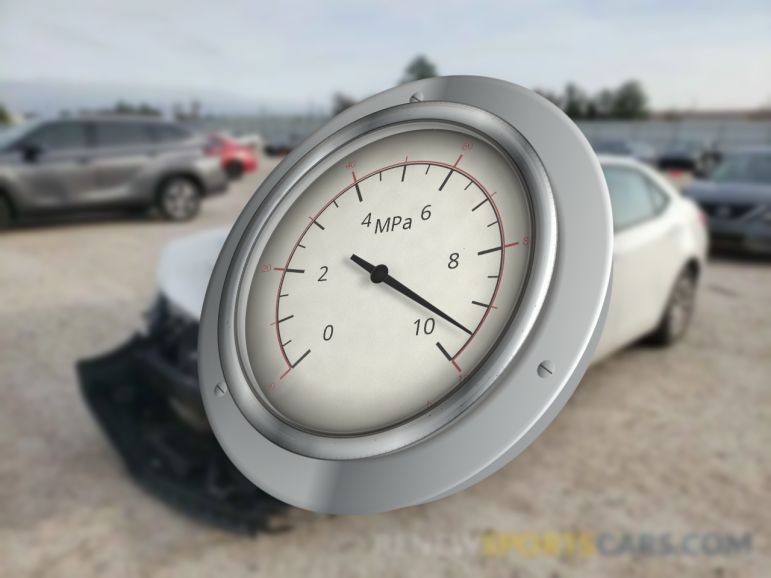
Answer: 9.5 MPa
